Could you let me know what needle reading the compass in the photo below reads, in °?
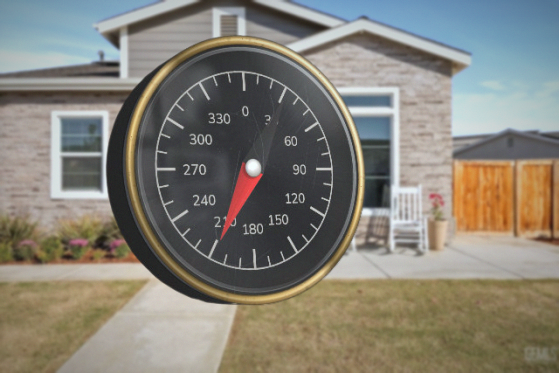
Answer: 210 °
